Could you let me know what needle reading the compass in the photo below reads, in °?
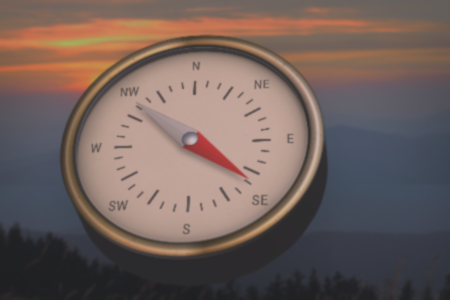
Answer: 130 °
